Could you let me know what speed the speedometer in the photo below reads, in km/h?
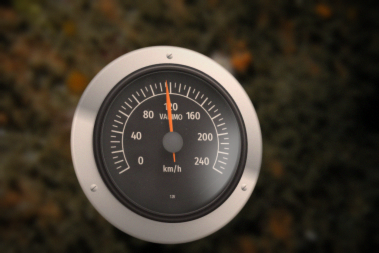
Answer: 115 km/h
